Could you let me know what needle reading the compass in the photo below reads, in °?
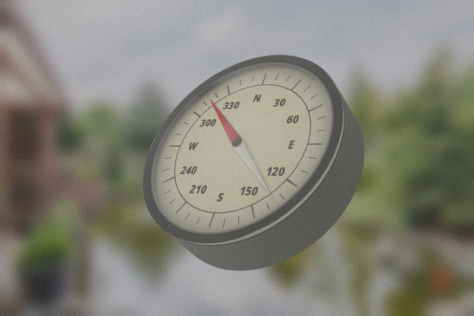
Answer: 315 °
